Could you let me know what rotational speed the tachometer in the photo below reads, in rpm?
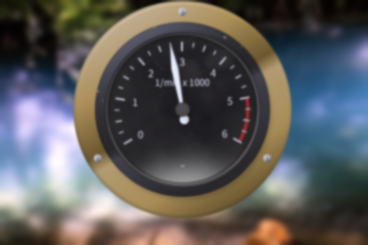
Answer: 2750 rpm
